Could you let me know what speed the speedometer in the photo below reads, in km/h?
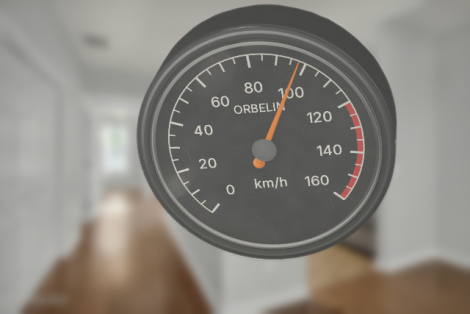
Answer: 97.5 km/h
